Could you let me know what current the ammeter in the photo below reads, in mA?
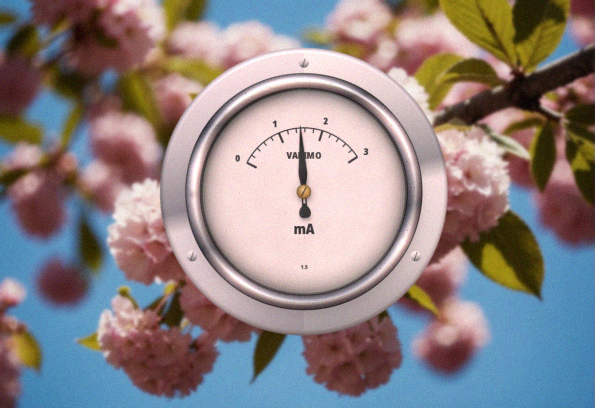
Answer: 1.5 mA
